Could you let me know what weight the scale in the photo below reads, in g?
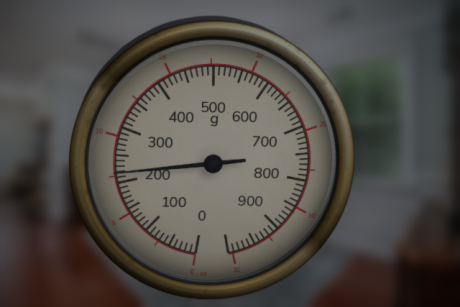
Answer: 220 g
